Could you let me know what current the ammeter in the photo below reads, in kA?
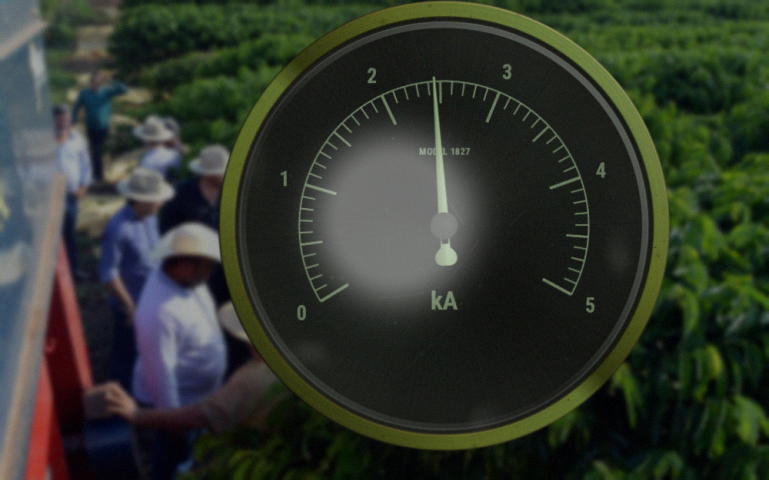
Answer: 2.45 kA
